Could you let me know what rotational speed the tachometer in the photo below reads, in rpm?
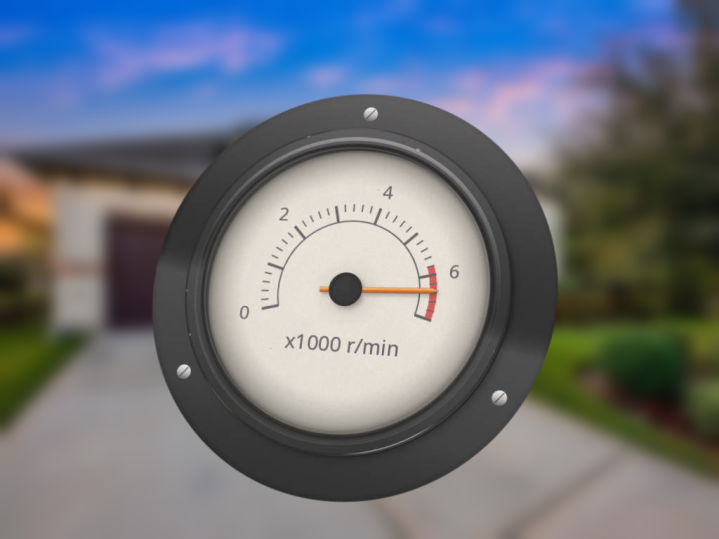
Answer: 6400 rpm
